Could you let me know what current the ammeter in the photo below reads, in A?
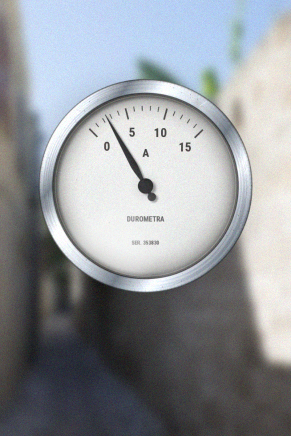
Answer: 2.5 A
